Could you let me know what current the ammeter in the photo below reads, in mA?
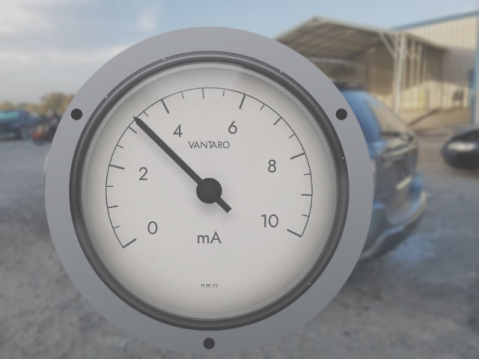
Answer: 3.25 mA
